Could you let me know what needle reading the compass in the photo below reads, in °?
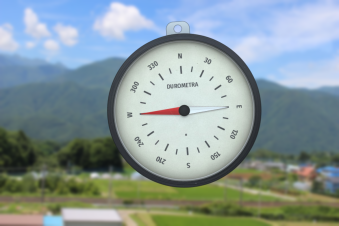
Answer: 270 °
